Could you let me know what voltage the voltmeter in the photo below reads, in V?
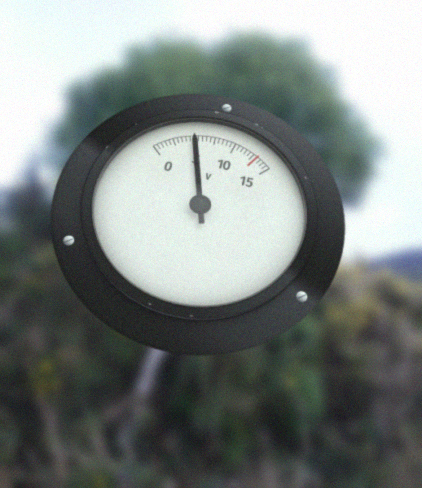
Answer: 5 V
